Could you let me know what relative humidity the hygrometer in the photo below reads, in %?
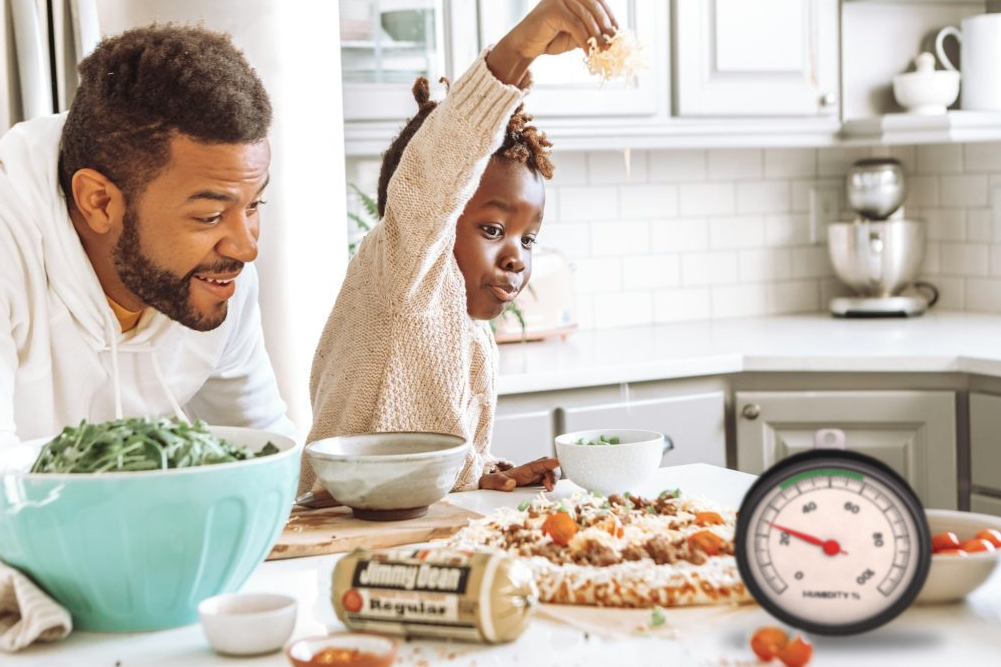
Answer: 25 %
